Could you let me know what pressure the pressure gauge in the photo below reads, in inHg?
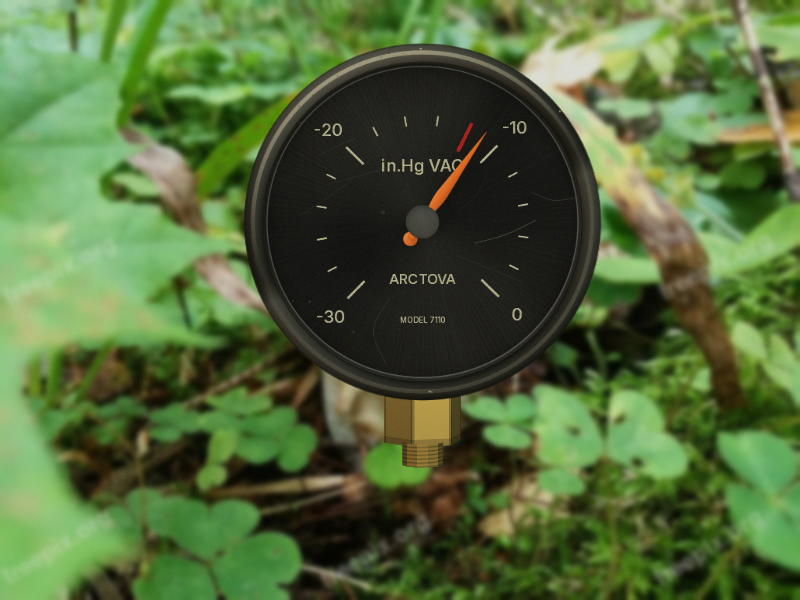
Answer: -11 inHg
